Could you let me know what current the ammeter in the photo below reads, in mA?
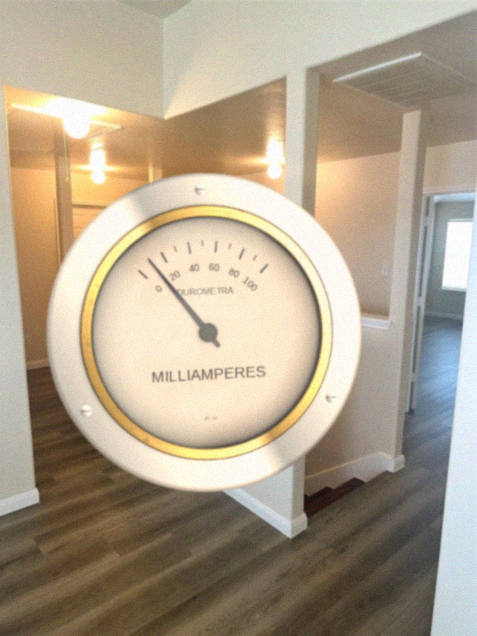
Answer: 10 mA
